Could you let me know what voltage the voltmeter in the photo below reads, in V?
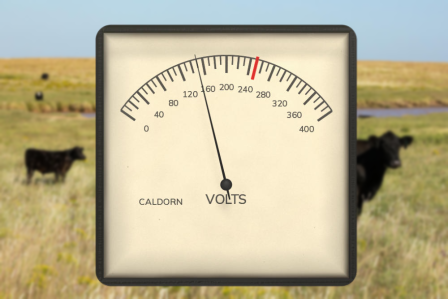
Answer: 150 V
